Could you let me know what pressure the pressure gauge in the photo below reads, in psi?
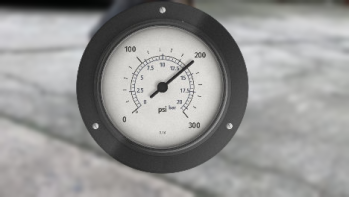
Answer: 200 psi
